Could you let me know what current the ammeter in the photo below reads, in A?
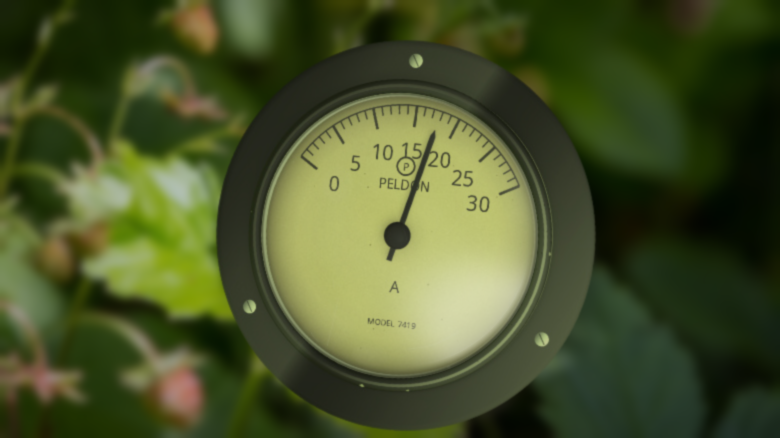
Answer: 18 A
